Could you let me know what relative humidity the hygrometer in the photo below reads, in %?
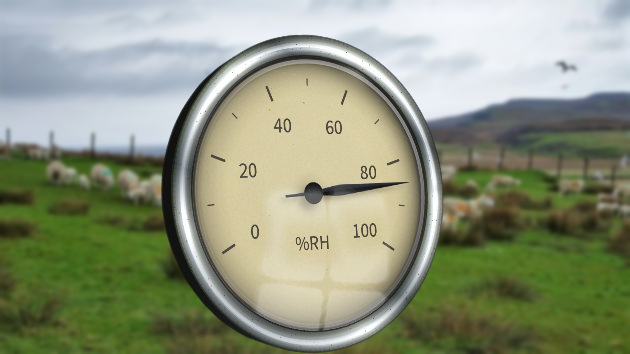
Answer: 85 %
